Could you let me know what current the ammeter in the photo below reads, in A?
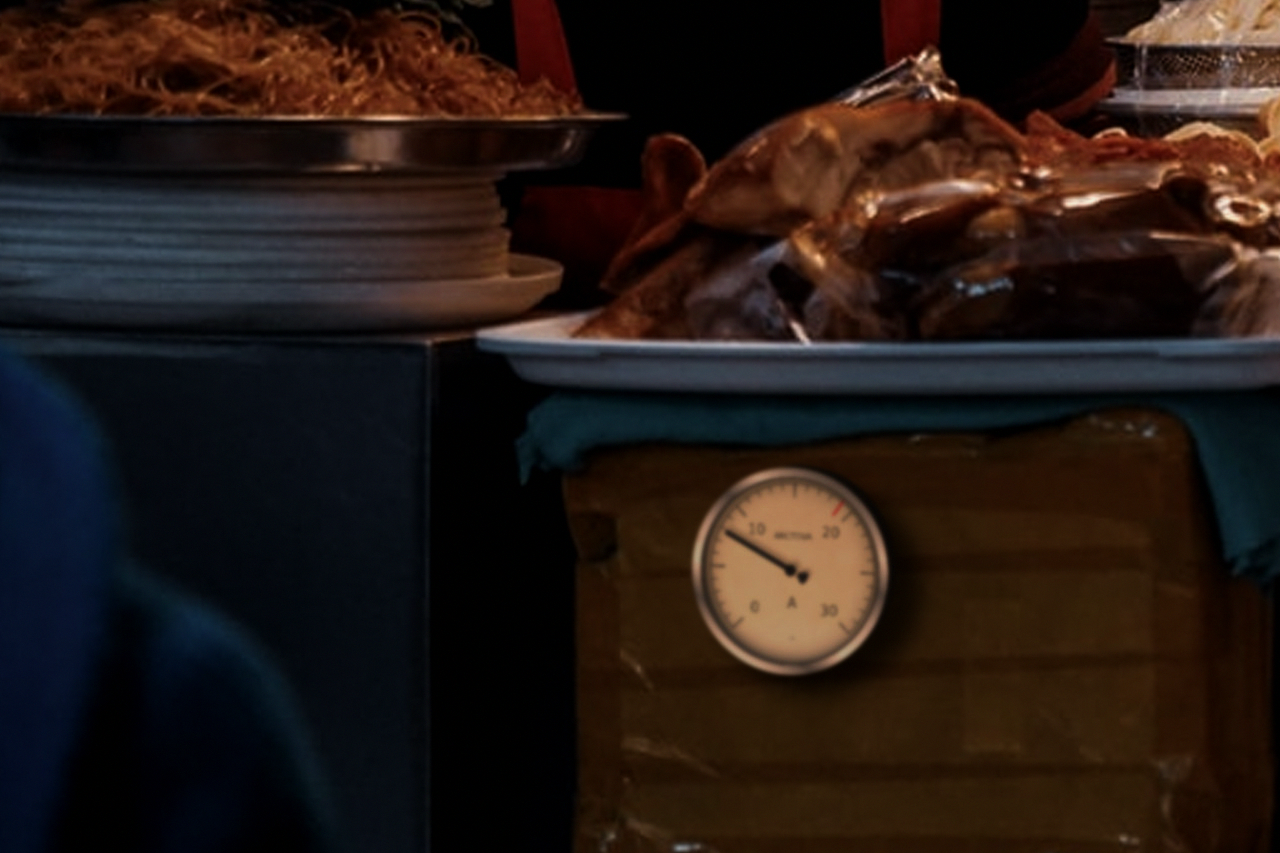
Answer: 8 A
